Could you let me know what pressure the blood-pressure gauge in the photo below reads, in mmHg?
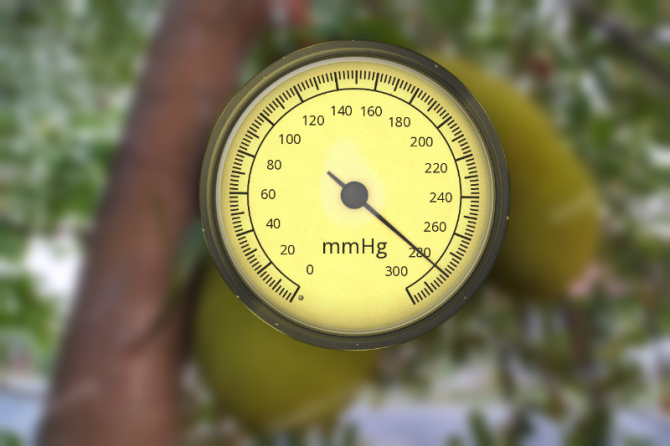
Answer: 280 mmHg
